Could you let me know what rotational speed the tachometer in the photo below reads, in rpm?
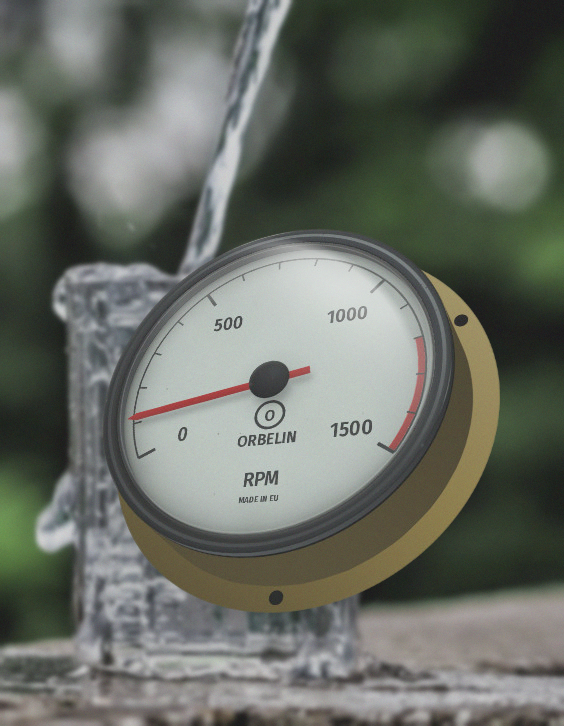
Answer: 100 rpm
